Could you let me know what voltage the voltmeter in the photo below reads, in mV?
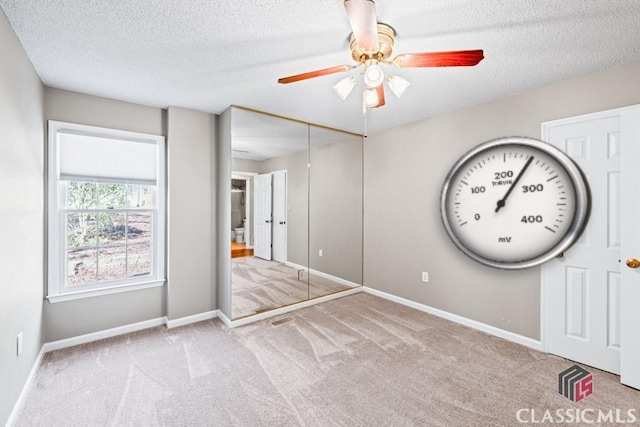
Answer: 250 mV
